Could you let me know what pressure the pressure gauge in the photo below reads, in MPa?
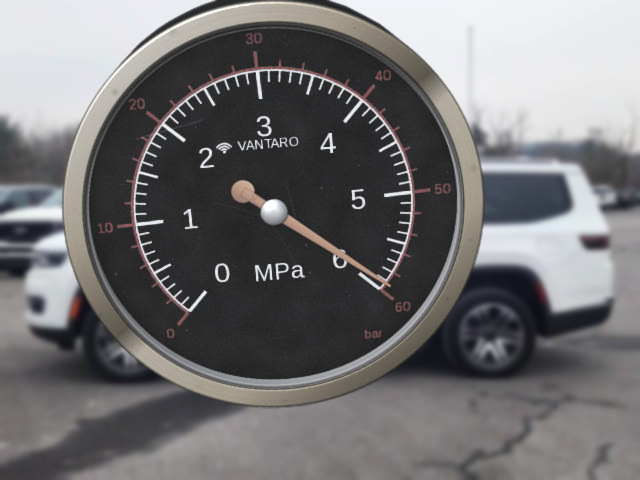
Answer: 5.9 MPa
